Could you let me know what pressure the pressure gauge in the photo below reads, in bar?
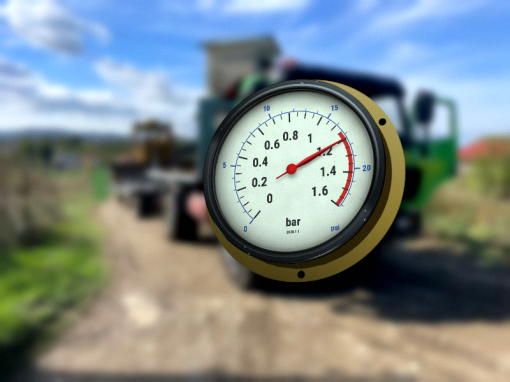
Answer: 1.2 bar
